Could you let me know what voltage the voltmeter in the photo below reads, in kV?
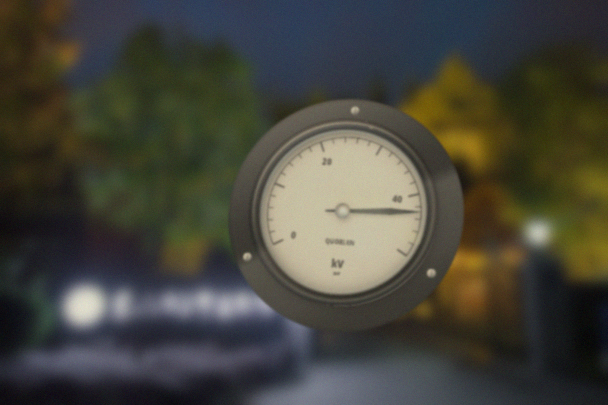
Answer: 43 kV
